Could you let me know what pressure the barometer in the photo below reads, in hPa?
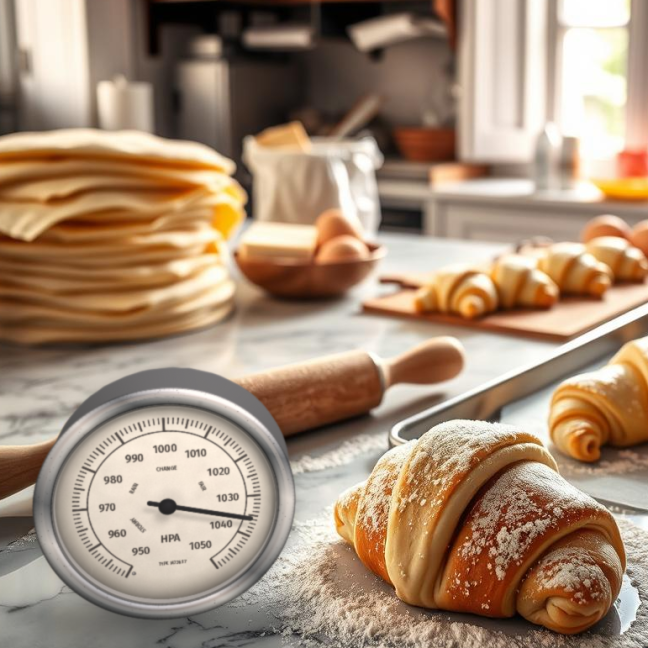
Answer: 1035 hPa
